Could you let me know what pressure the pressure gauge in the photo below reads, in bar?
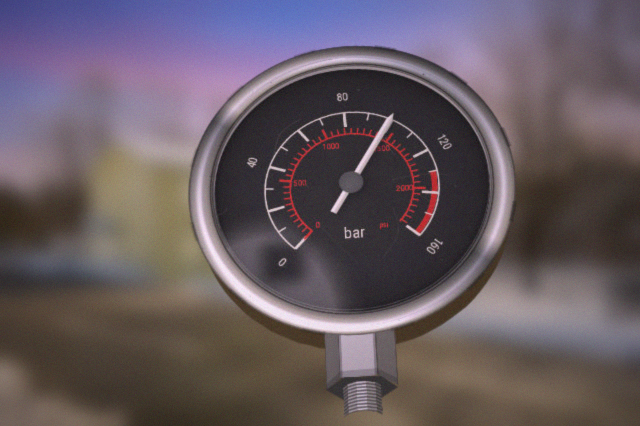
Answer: 100 bar
